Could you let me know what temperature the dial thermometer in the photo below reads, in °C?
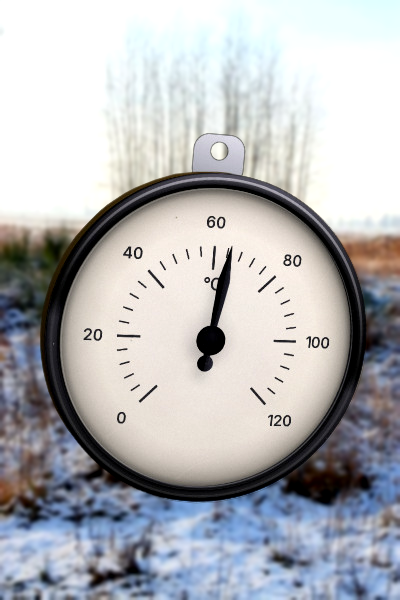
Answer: 64 °C
